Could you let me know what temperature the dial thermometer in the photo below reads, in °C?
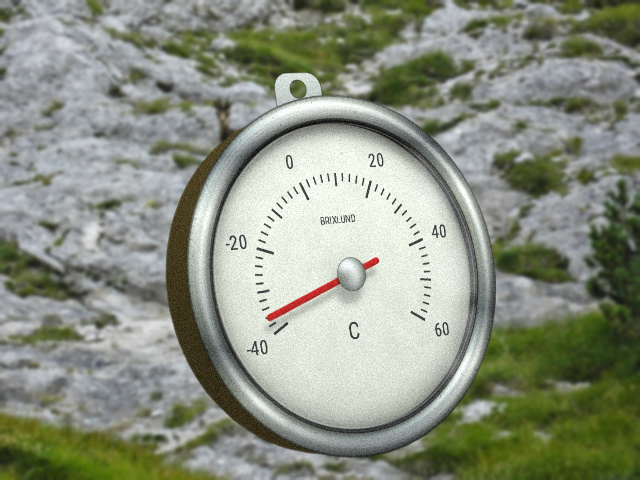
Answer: -36 °C
